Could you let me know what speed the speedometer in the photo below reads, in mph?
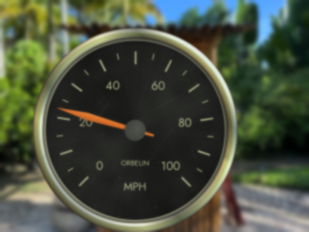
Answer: 22.5 mph
